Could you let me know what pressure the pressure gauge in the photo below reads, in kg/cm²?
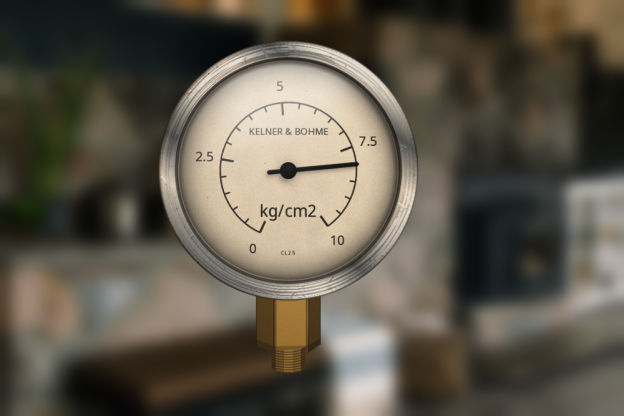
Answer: 8 kg/cm²
